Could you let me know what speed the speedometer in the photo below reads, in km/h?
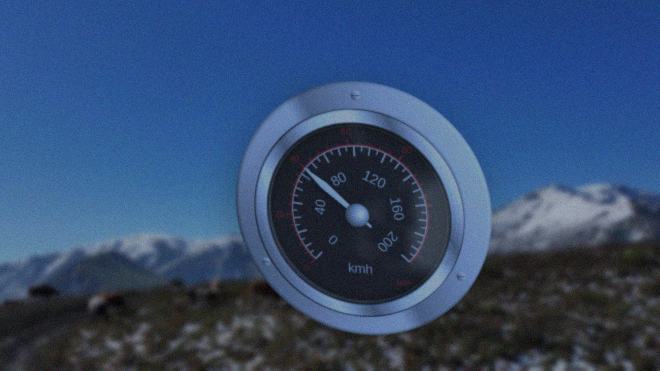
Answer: 65 km/h
